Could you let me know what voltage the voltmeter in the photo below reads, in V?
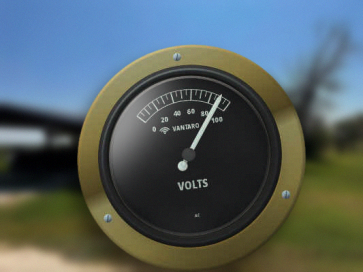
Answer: 90 V
